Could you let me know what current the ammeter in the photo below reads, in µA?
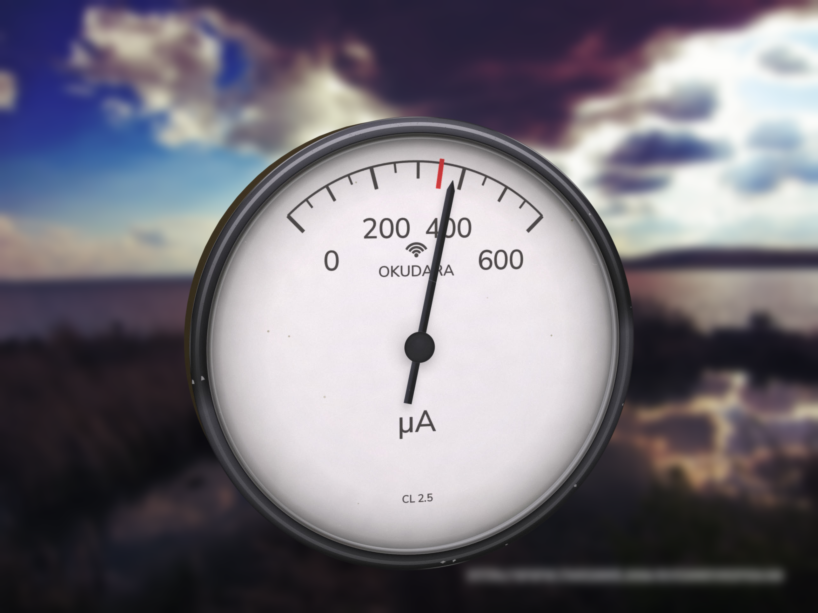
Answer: 375 µA
